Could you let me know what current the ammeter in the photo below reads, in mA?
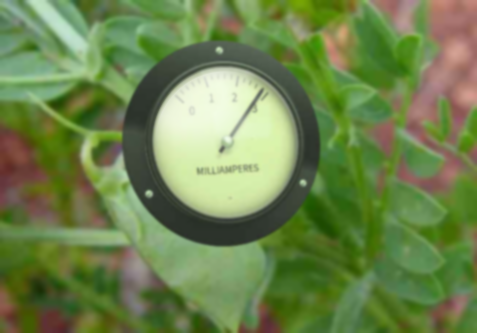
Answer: 2.8 mA
